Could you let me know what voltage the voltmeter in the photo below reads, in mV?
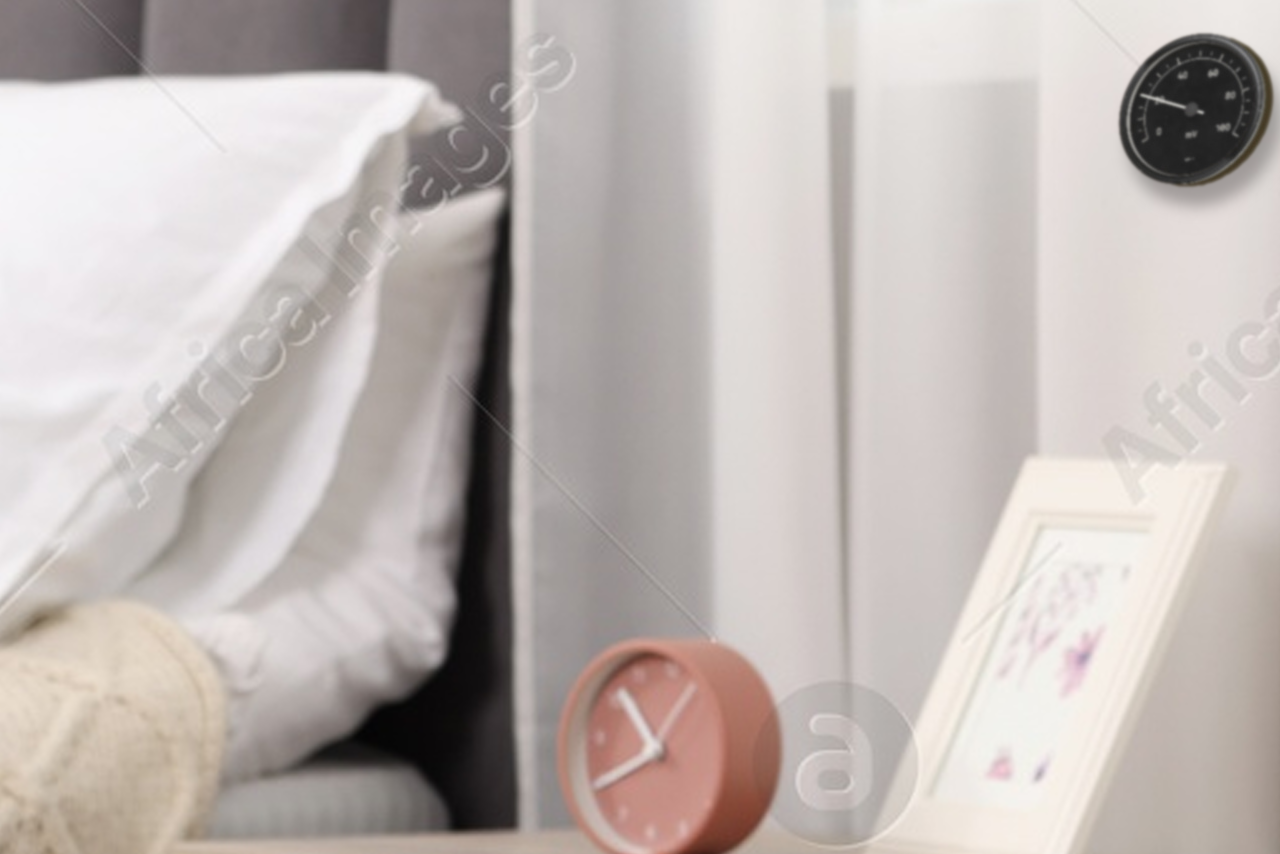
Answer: 20 mV
